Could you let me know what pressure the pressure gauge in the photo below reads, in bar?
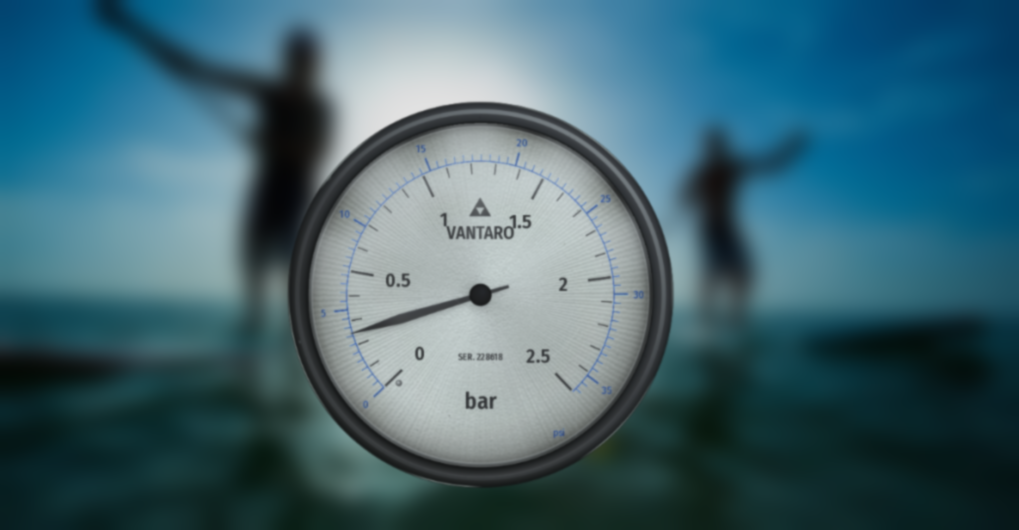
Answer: 0.25 bar
